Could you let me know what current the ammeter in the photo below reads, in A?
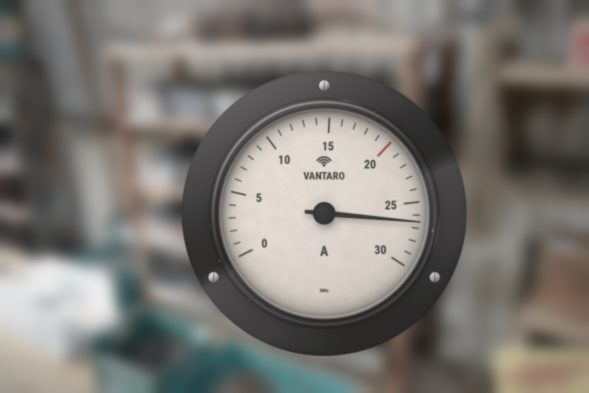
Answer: 26.5 A
